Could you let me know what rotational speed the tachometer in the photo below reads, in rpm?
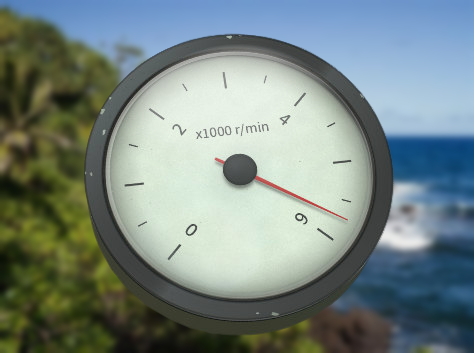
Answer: 5750 rpm
